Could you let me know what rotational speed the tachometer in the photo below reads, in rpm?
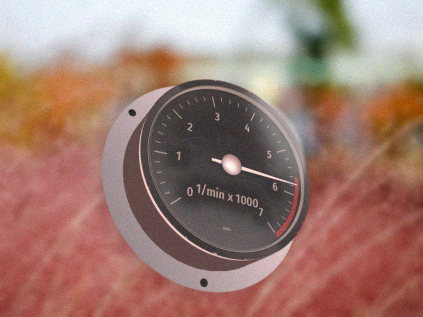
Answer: 5800 rpm
